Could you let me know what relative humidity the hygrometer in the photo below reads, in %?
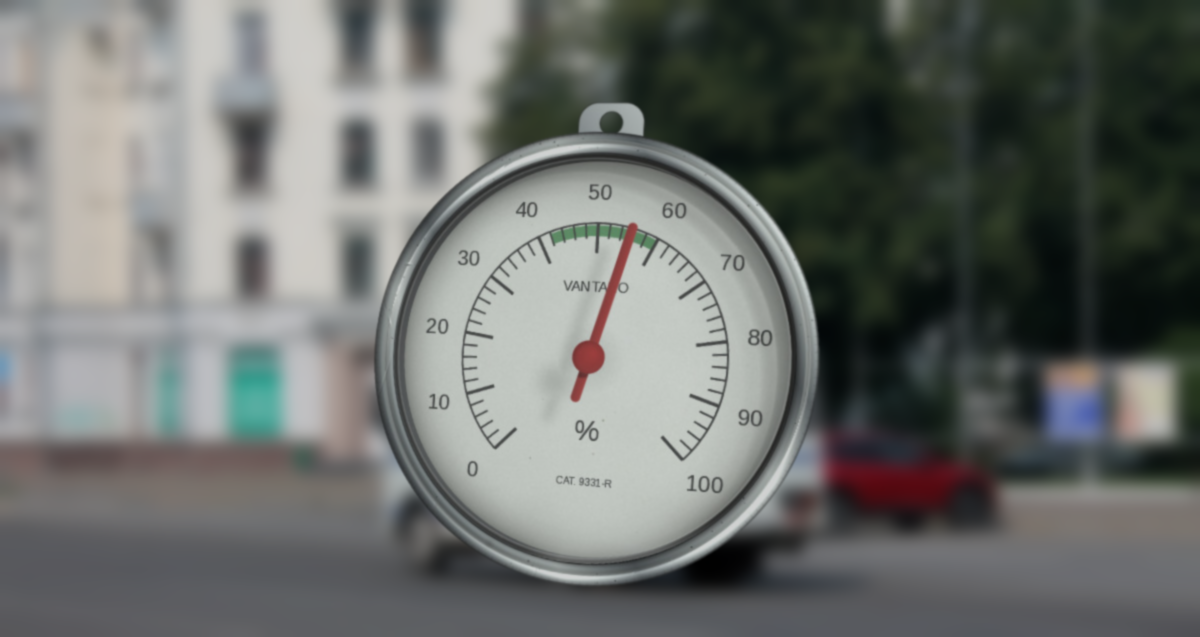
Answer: 56 %
